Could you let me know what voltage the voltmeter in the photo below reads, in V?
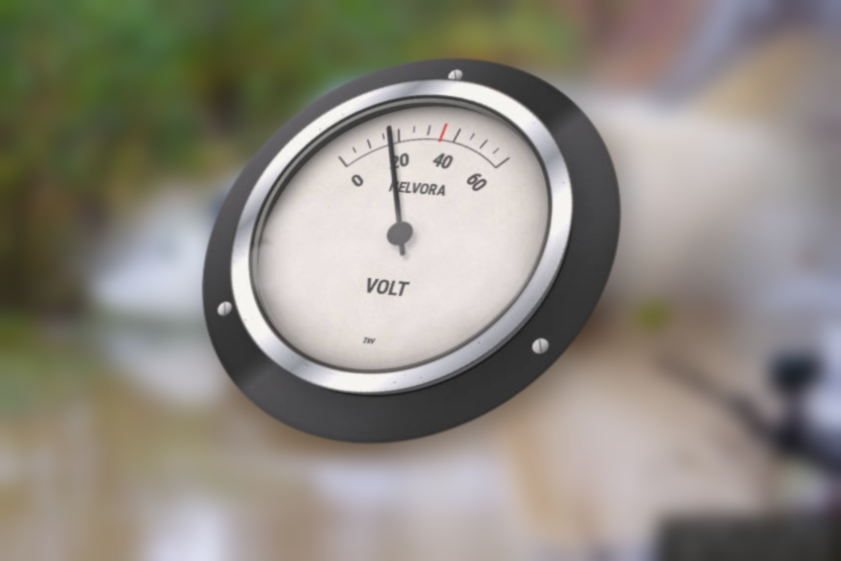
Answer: 17.5 V
